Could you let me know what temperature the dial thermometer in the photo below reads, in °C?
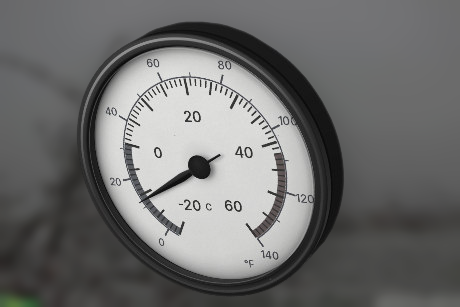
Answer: -11 °C
